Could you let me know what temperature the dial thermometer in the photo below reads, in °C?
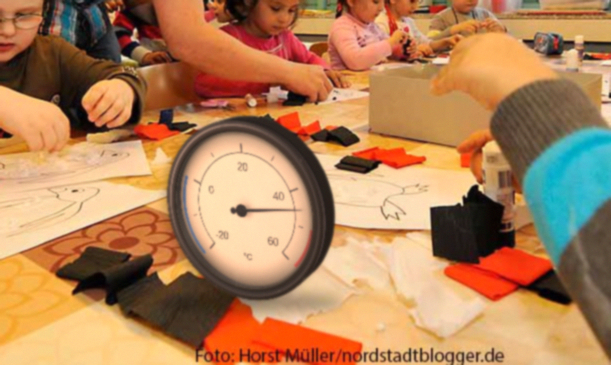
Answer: 45 °C
